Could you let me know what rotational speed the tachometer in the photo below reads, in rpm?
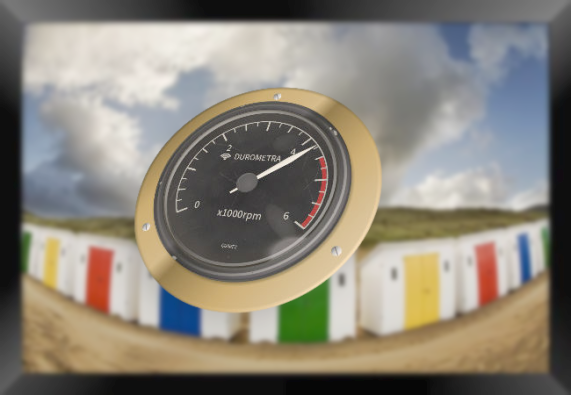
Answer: 4250 rpm
